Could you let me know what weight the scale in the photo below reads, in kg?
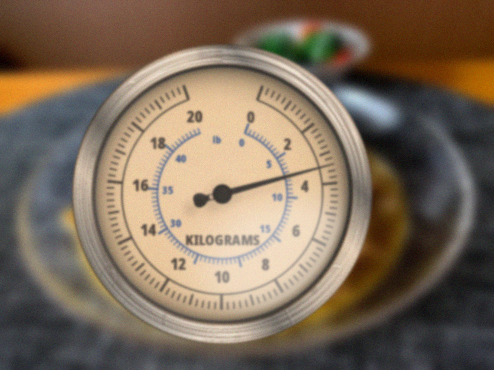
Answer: 3.4 kg
